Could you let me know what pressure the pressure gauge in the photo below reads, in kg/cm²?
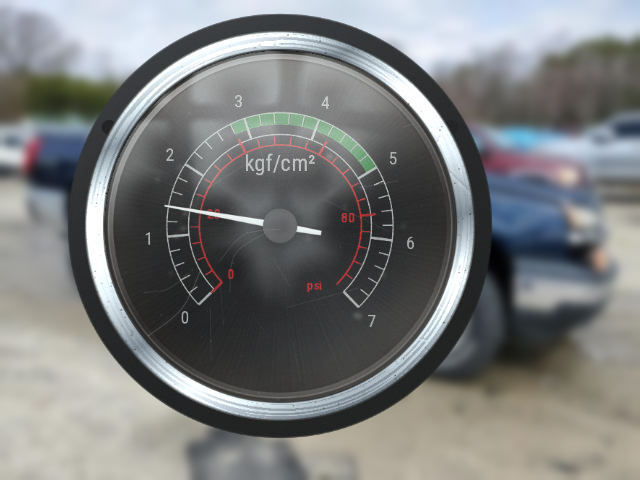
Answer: 1.4 kg/cm²
